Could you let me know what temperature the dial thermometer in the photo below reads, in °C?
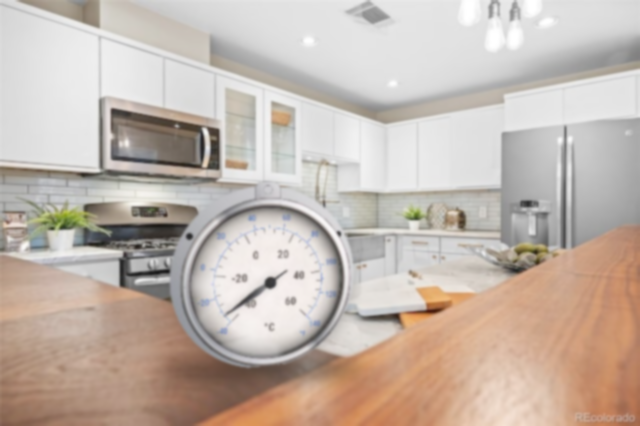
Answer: -36 °C
